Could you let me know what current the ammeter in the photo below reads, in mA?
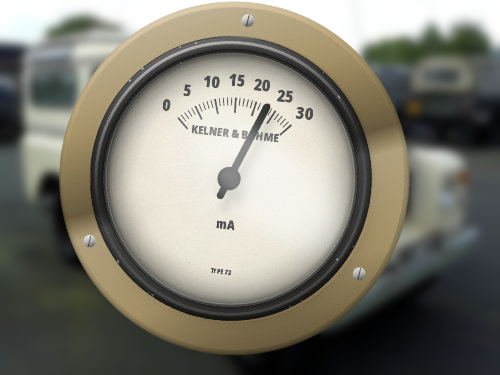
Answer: 23 mA
